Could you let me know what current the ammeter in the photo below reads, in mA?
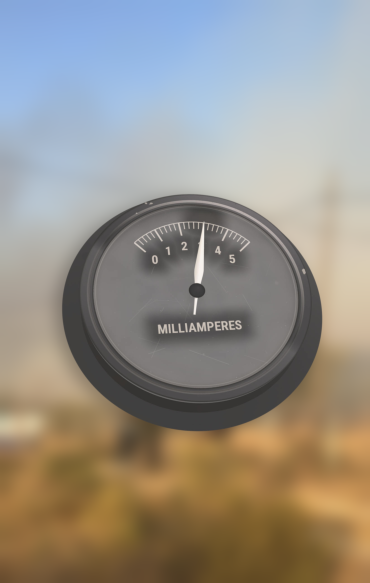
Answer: 3 mA
